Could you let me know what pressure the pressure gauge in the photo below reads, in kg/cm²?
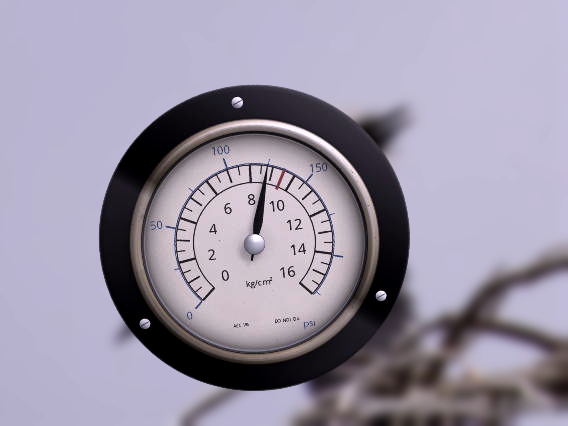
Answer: 8.75 kg/cm²
